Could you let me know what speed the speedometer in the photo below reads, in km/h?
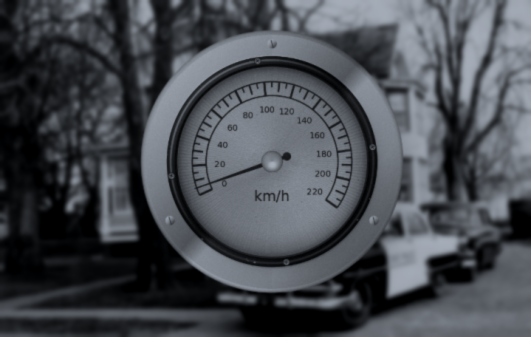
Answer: 5 km/h
